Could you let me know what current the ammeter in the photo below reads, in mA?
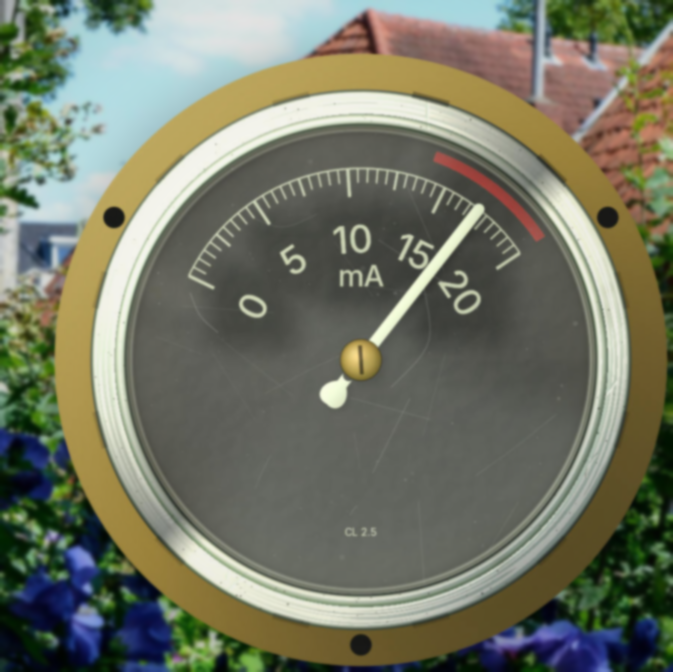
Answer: 17 mA
